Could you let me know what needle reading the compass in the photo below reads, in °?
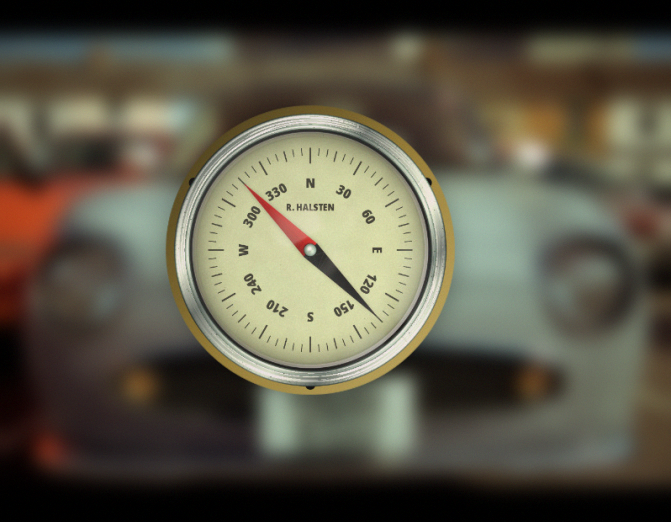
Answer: 315 °
